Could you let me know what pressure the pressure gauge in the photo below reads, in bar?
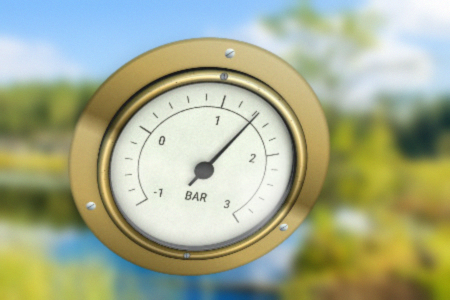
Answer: 1.4 bar
